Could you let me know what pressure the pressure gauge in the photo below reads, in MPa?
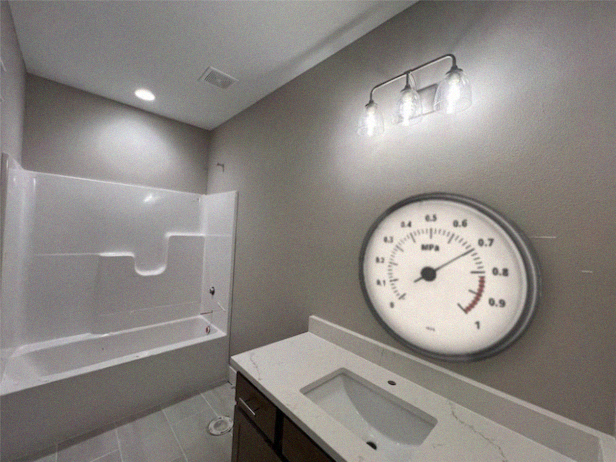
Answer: 0.7 MPa
